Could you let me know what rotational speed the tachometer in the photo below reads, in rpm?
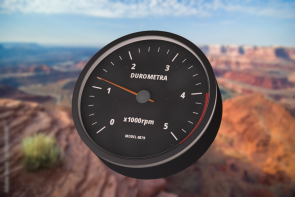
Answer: 1200 rpm
